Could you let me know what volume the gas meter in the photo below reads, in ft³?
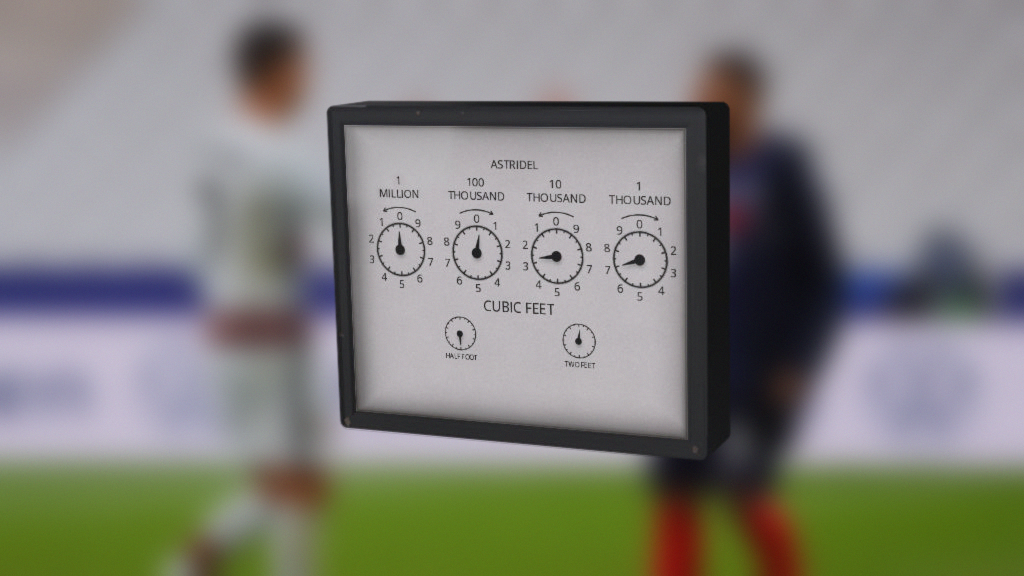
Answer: 2700 ft³
